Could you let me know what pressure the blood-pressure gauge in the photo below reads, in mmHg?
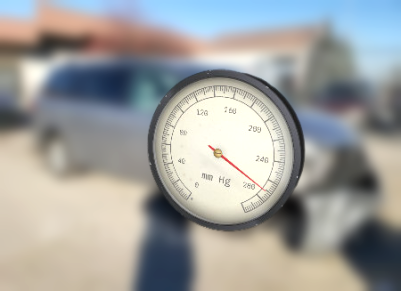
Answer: 270 mmHg
